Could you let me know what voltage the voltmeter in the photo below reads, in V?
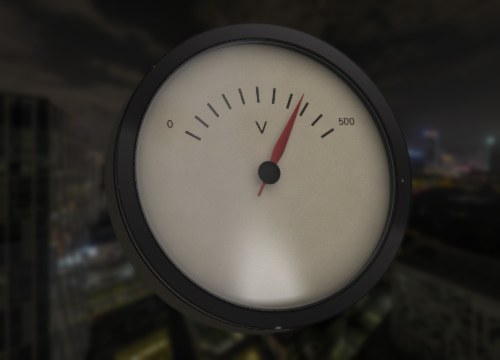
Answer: 375 V
